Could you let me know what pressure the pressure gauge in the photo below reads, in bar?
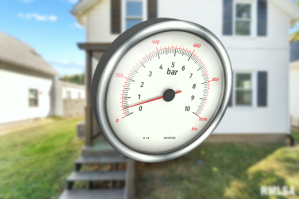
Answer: 0.5 bar
